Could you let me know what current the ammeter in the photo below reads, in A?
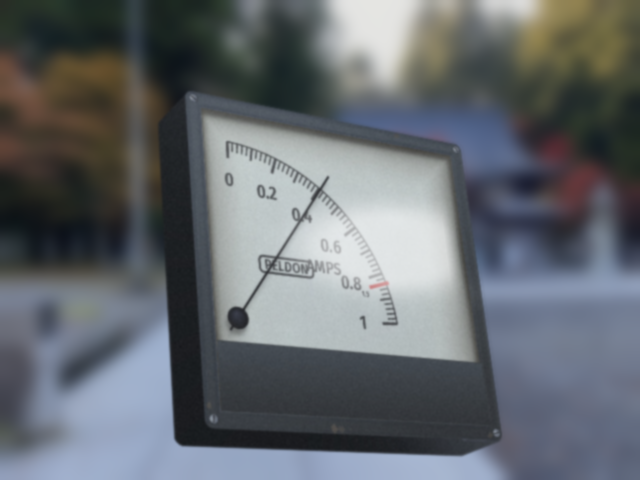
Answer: 0.4 A
